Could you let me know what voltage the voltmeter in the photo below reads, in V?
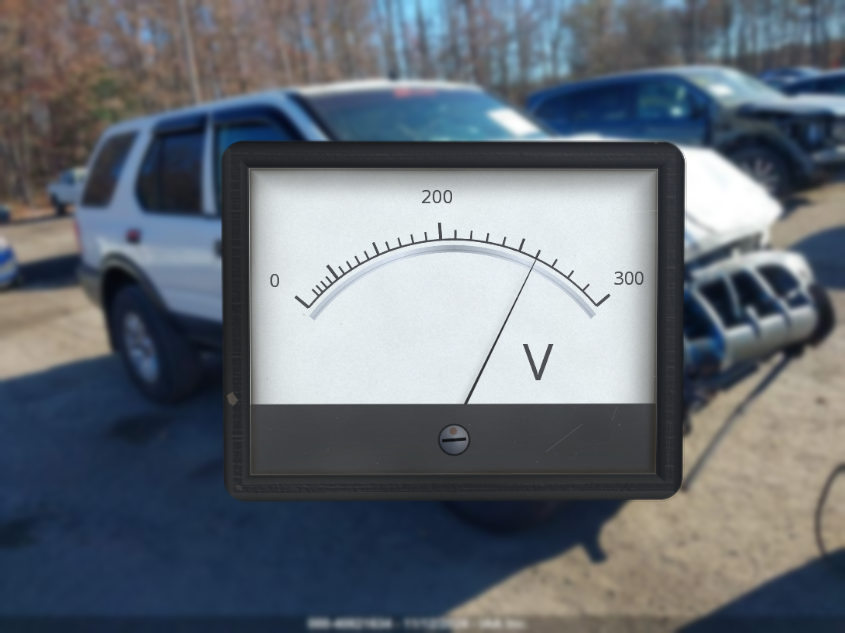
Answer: 260 V
